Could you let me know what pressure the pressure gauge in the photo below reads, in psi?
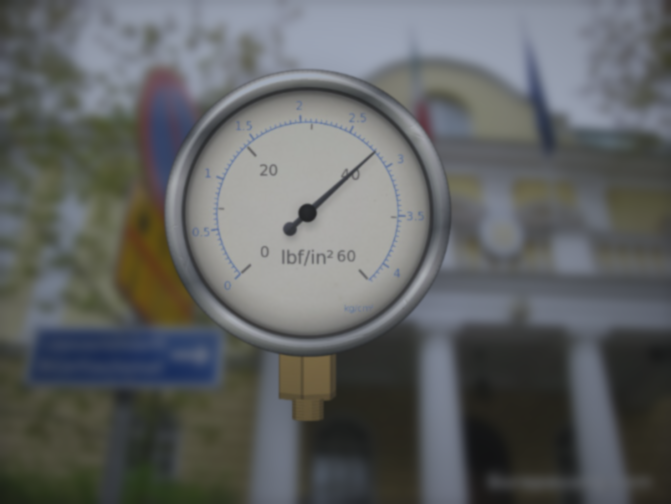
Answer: 40 psi
